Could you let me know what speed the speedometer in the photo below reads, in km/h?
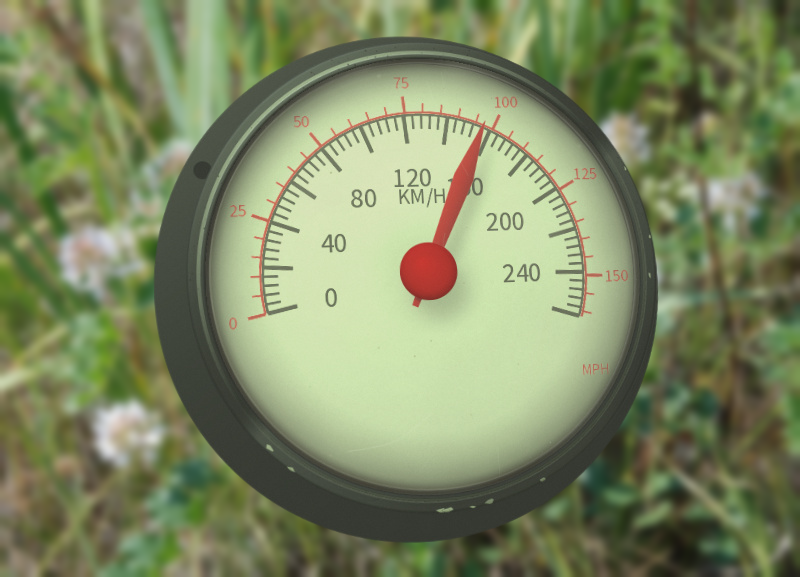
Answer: 156 km/h
